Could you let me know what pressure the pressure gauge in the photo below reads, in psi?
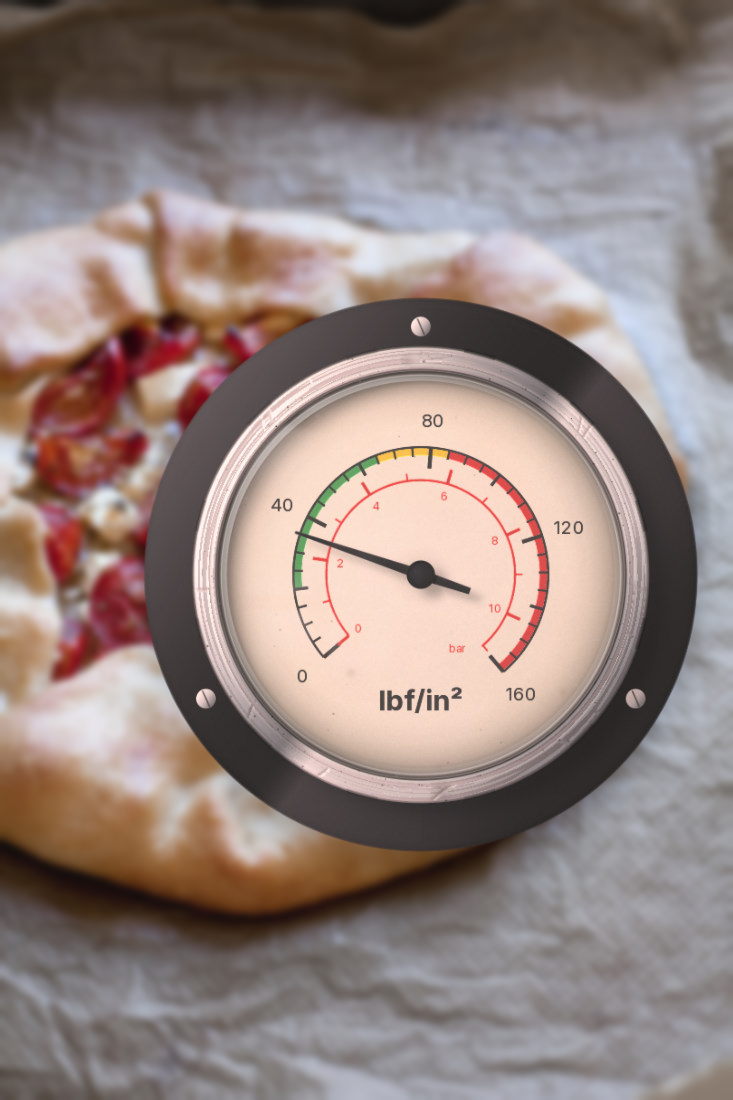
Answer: 35 psi
